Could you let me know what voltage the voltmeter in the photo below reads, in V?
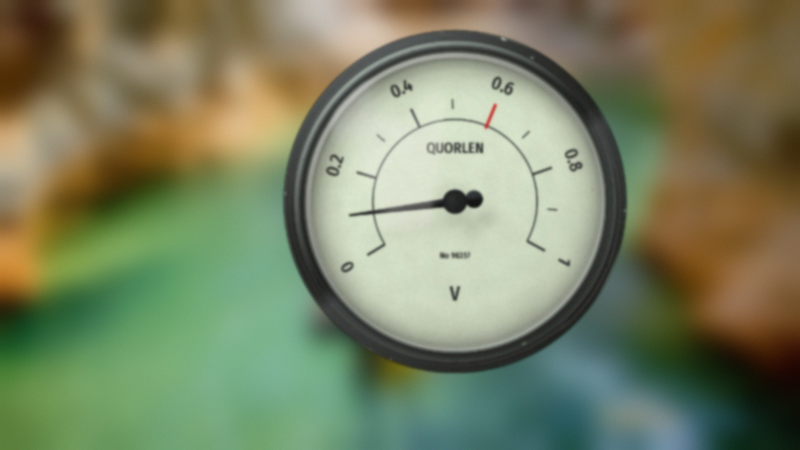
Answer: 0.1 V
